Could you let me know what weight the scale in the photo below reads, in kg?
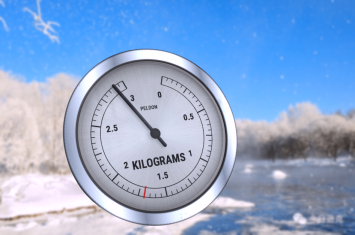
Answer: 2.9 kg
